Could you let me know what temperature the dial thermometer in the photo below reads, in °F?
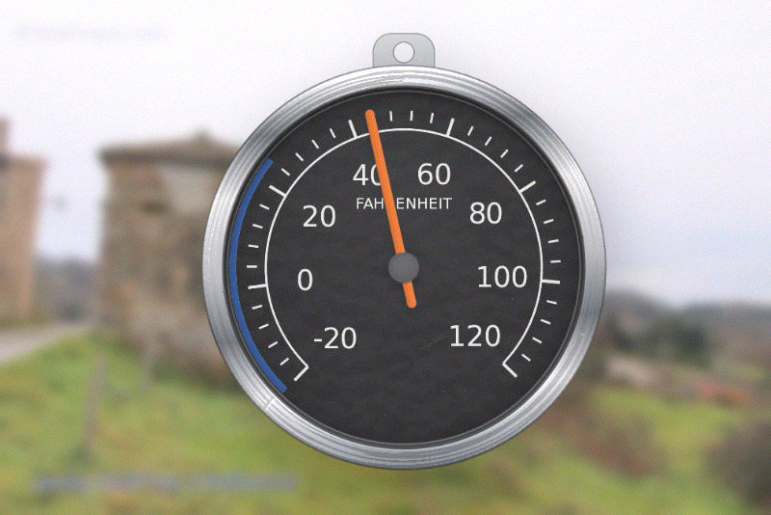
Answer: 44 °F
